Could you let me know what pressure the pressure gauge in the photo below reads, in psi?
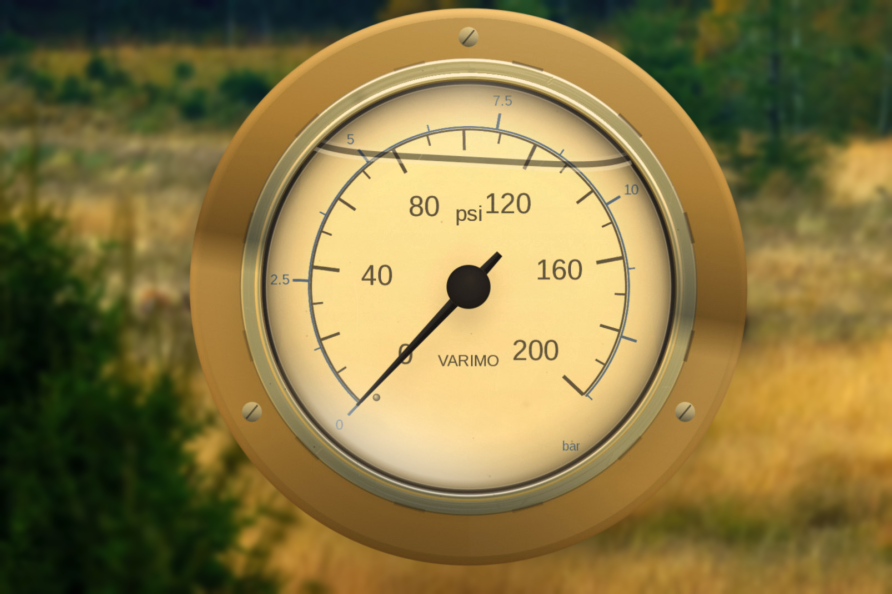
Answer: 0 psi
